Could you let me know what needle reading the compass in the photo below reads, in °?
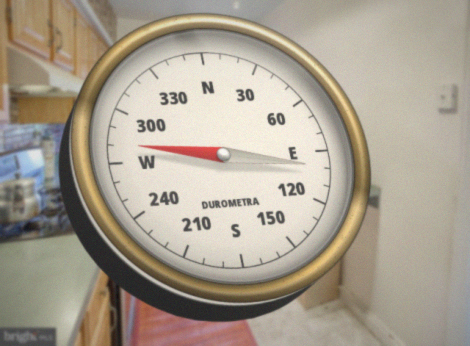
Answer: 280 °
